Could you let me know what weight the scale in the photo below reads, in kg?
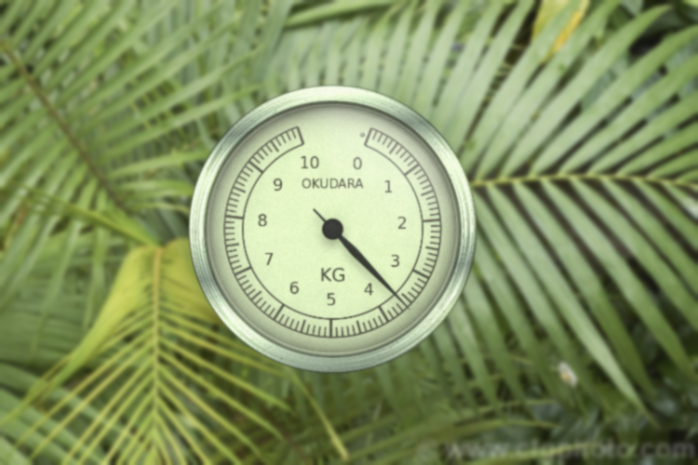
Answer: 3.6 kg
